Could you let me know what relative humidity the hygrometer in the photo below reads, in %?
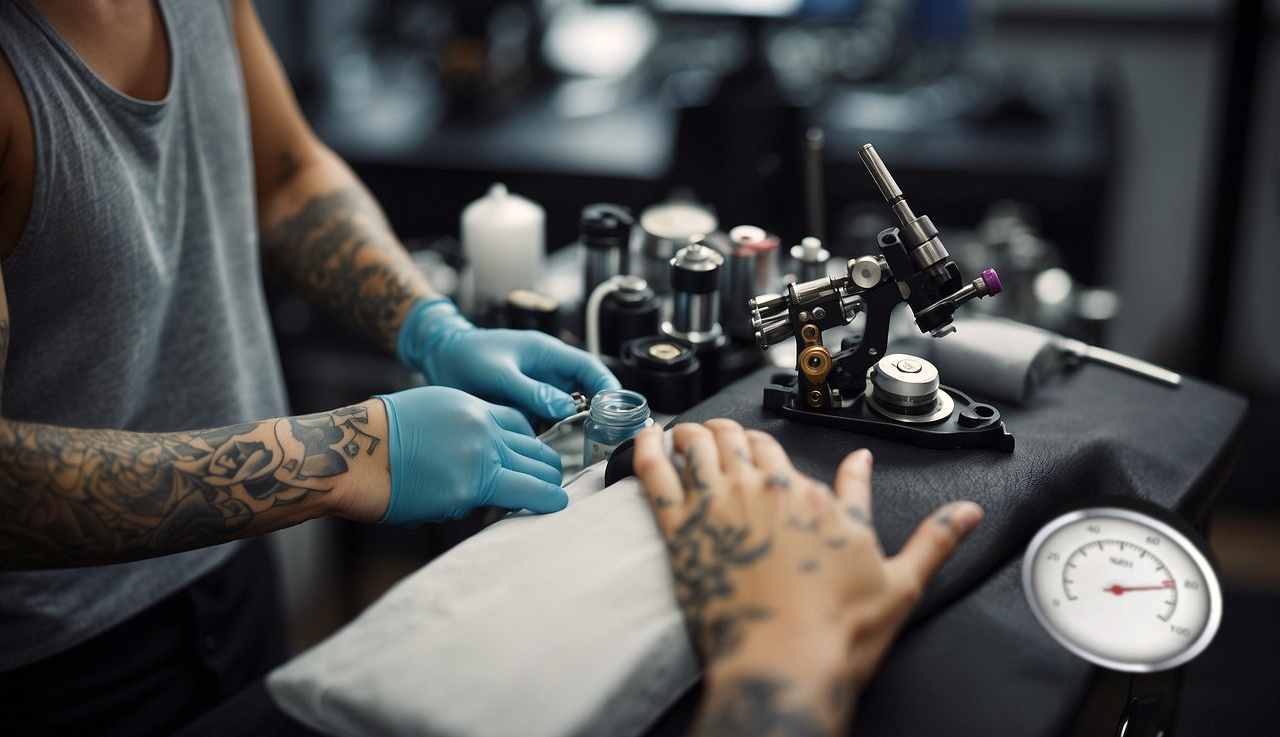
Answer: 80 %
